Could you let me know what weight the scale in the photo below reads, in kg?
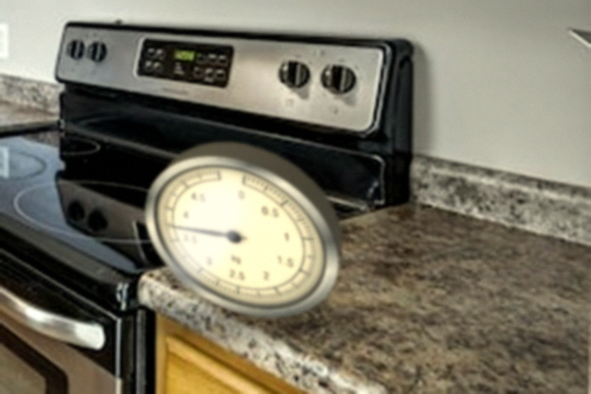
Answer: 3.75 kg
